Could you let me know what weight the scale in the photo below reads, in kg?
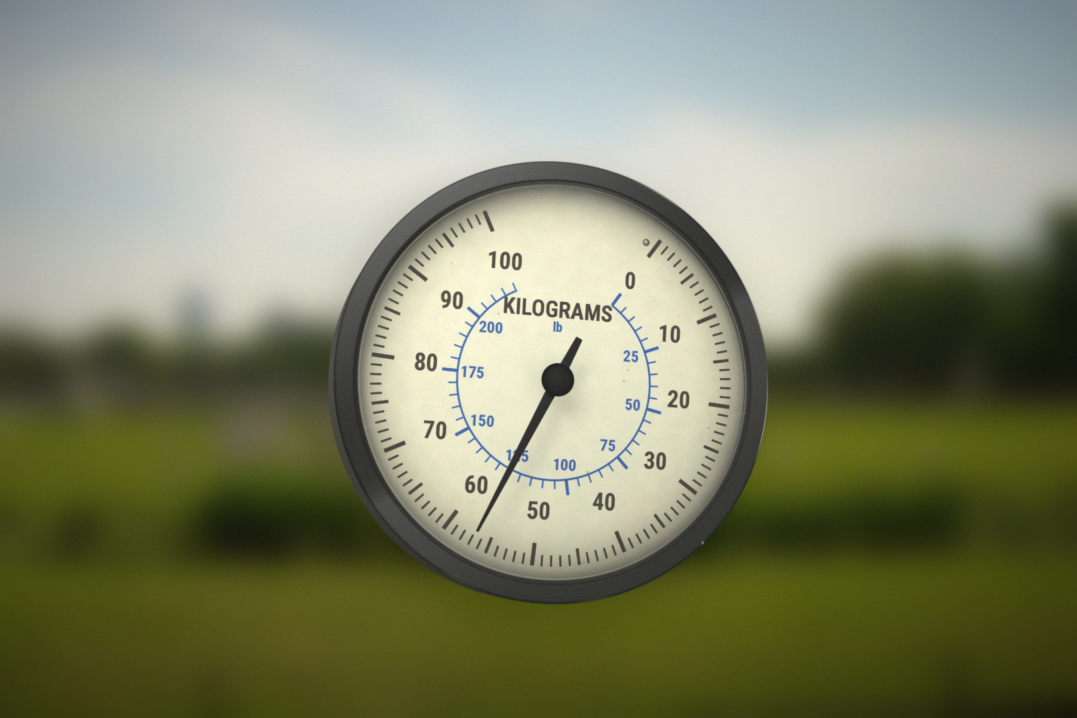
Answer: 57 kg
